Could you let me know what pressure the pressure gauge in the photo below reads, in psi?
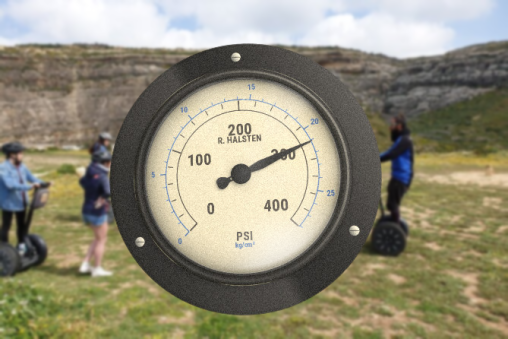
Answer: 300 psi
